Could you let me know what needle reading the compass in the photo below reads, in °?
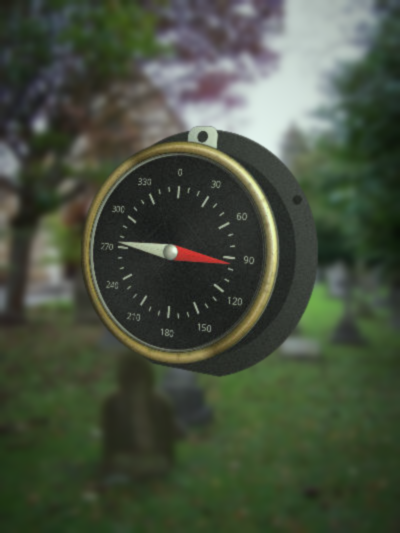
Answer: 95 °
